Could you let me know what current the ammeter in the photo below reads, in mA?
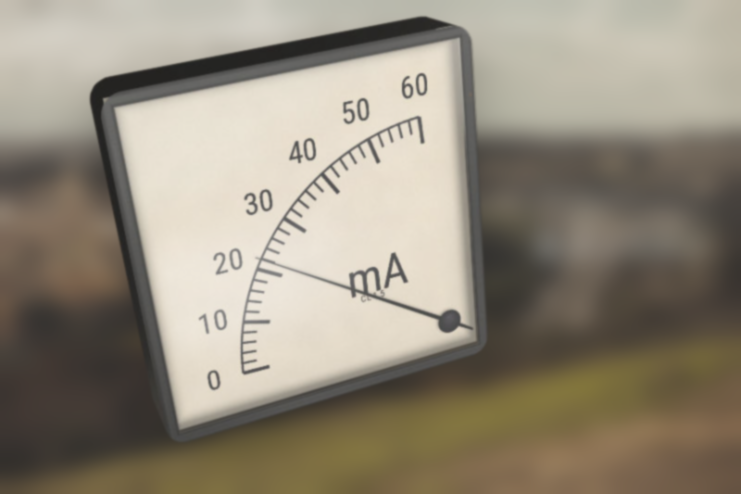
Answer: 22 mA
